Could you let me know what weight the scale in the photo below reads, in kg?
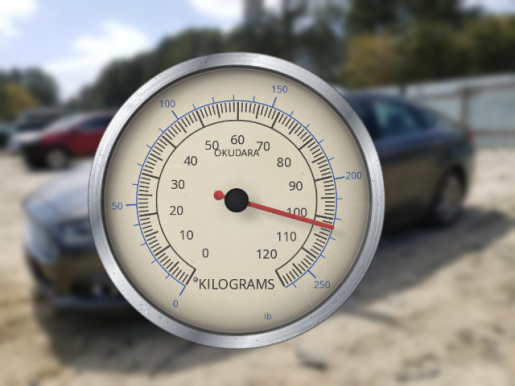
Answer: 102 kg
